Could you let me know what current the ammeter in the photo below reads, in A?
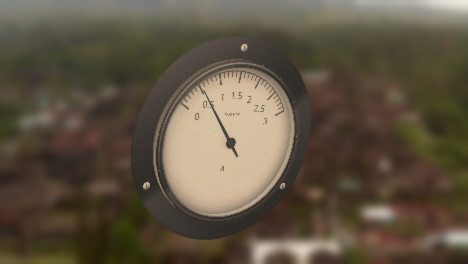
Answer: 0.5 A
